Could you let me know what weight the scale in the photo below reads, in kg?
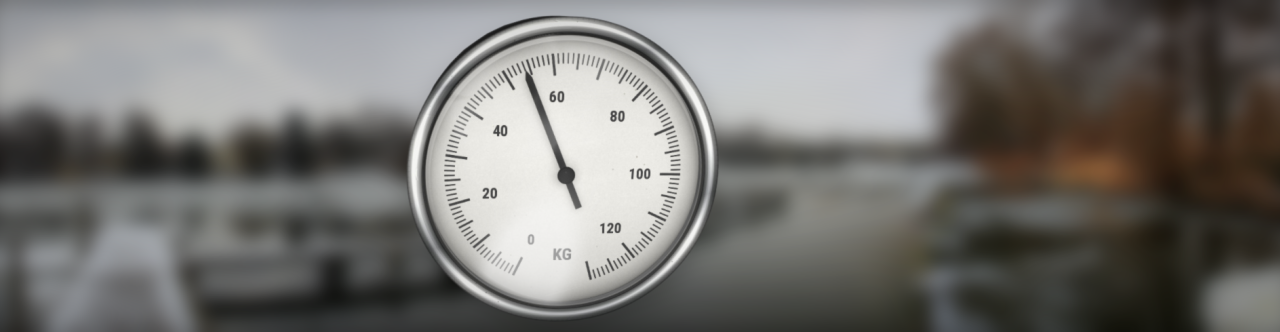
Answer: 54 kg
